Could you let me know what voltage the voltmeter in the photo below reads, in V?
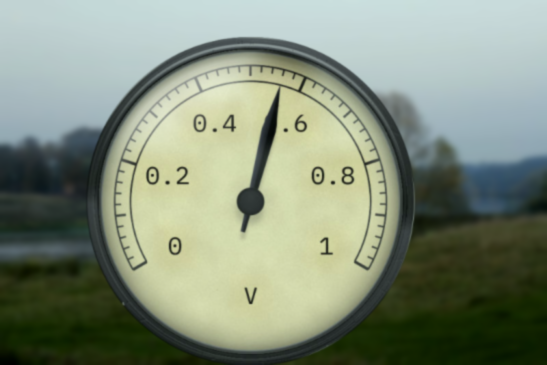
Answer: 0.56 V
